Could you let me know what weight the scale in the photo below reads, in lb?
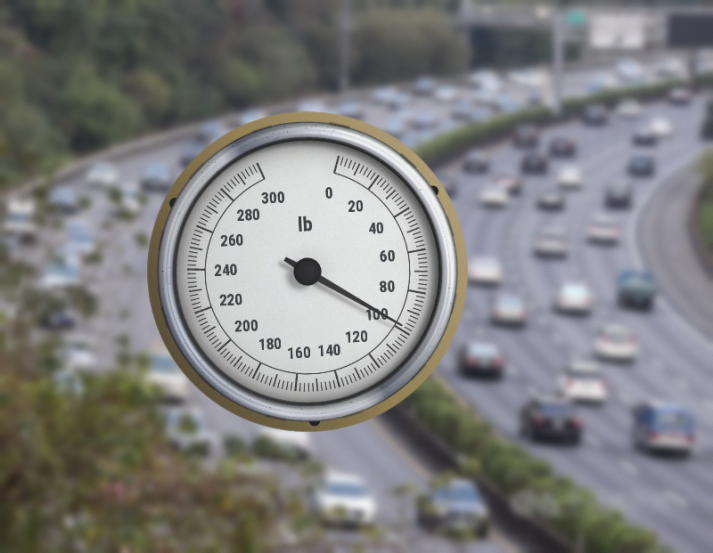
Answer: 98 lb
